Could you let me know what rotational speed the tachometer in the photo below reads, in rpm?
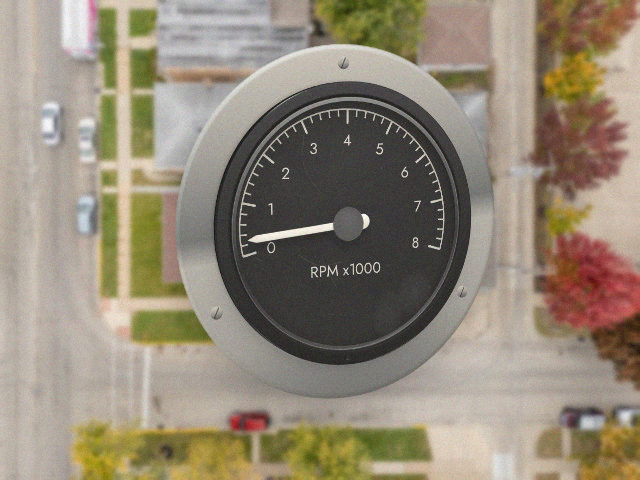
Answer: 300 rpm
